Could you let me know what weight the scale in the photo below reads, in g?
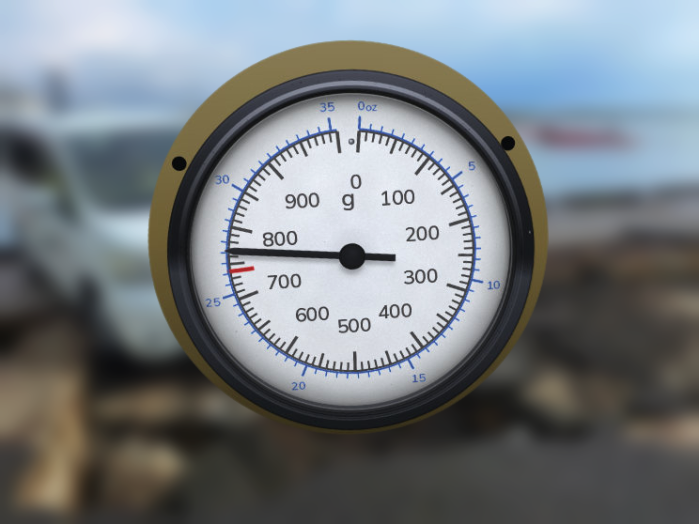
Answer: 770 g
